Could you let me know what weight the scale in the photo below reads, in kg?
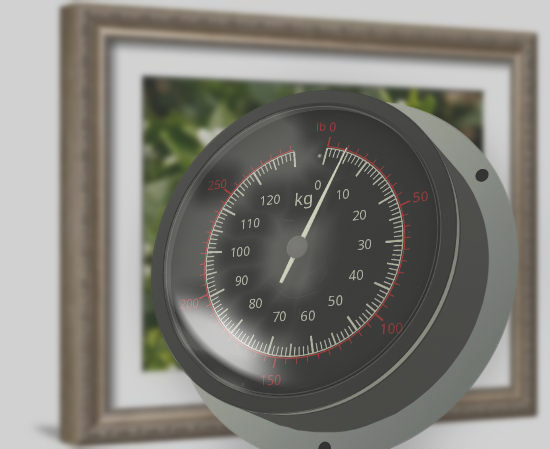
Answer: 5 kg
